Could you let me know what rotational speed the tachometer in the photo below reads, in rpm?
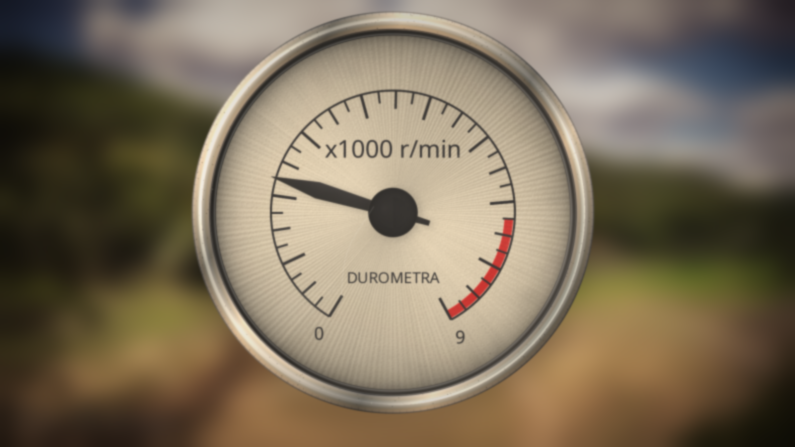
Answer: 2250 rpm
